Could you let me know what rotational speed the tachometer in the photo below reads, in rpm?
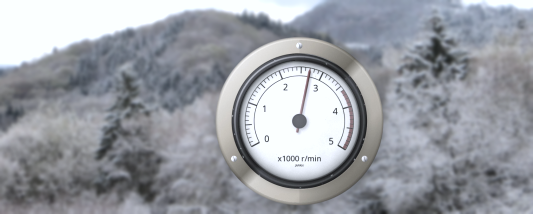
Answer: 2700 rpm
